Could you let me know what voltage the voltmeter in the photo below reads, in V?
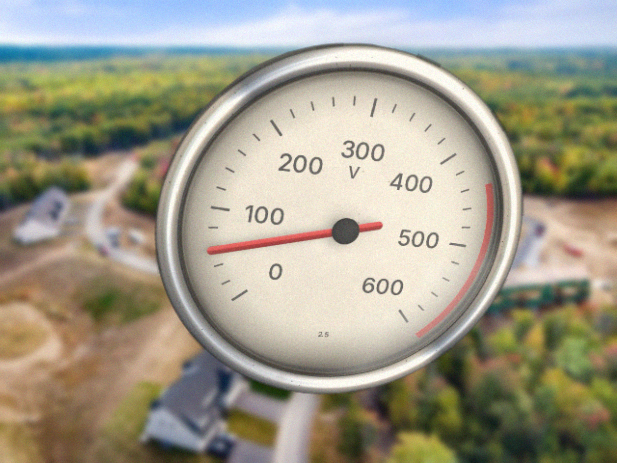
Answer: 60 V
